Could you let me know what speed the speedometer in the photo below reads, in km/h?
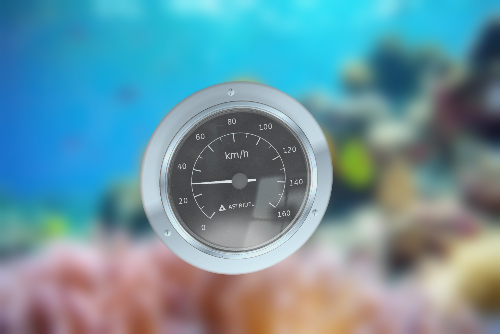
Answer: 30 km/h
